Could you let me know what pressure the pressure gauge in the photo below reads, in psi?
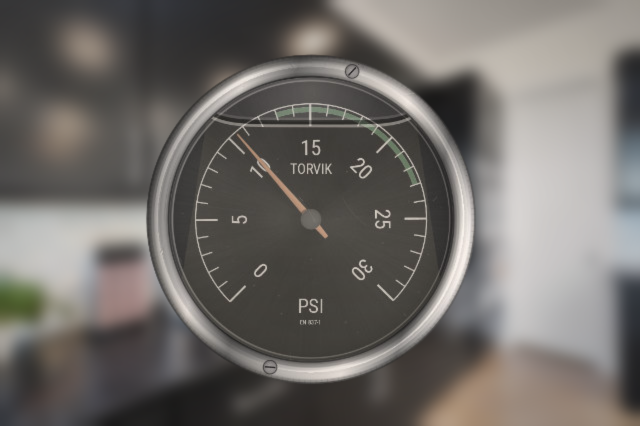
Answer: 10.5 psi
